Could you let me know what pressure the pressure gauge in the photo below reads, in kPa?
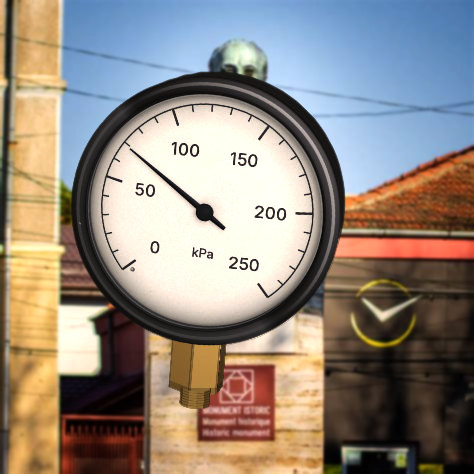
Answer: 70 kPa
